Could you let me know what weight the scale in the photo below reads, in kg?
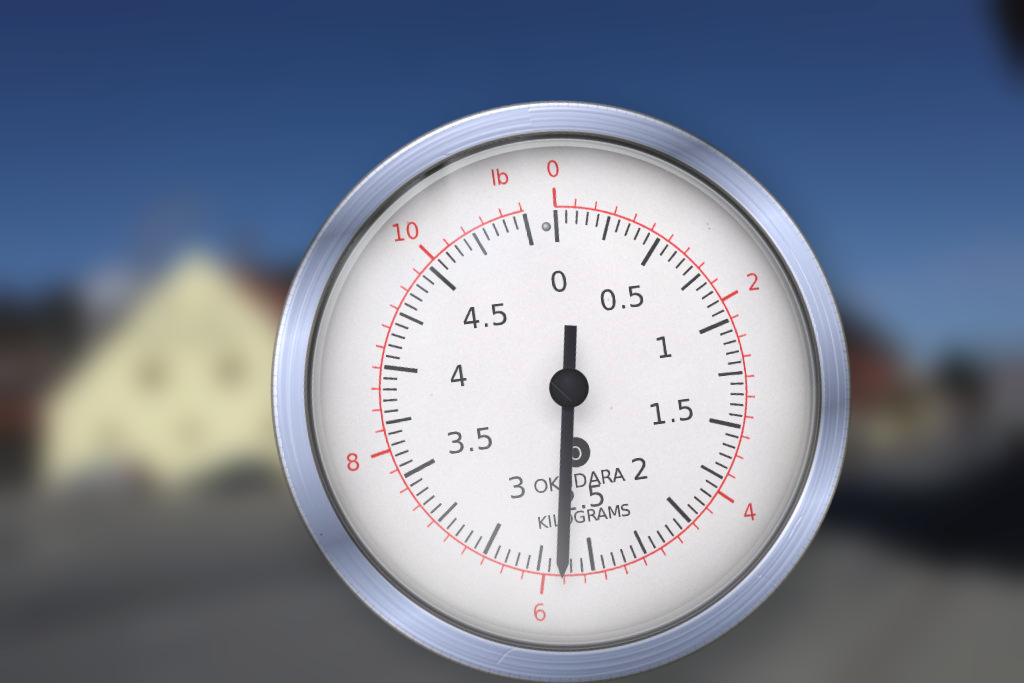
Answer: 2.65 kg
